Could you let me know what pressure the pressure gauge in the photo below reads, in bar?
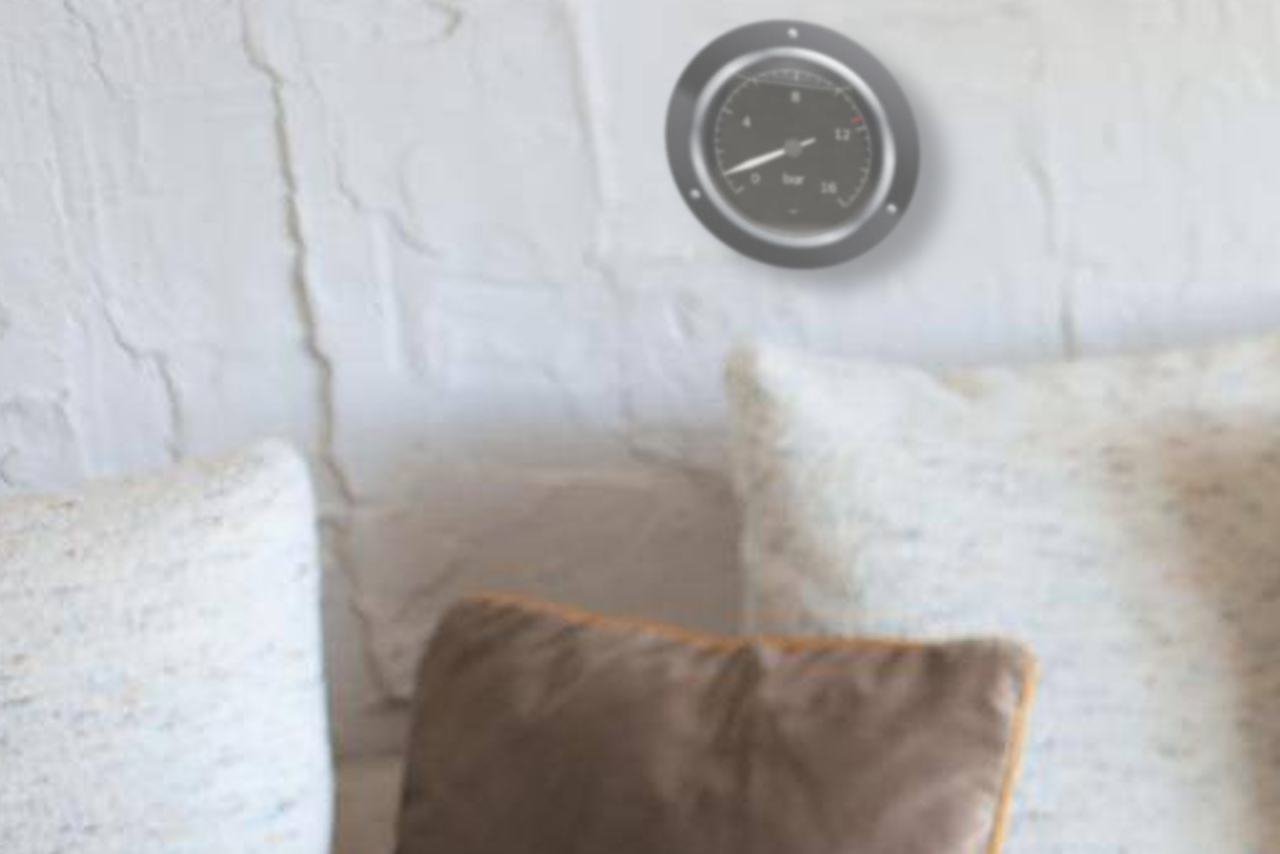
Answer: 1 bar
